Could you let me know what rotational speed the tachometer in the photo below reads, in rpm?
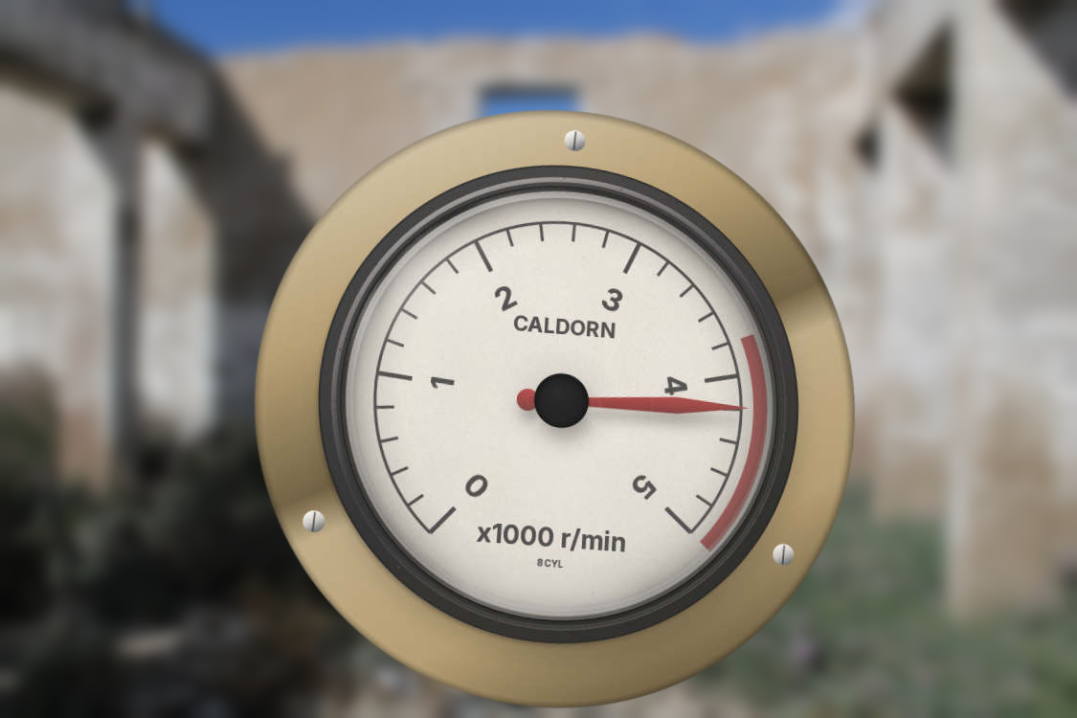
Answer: 4200 rpm
